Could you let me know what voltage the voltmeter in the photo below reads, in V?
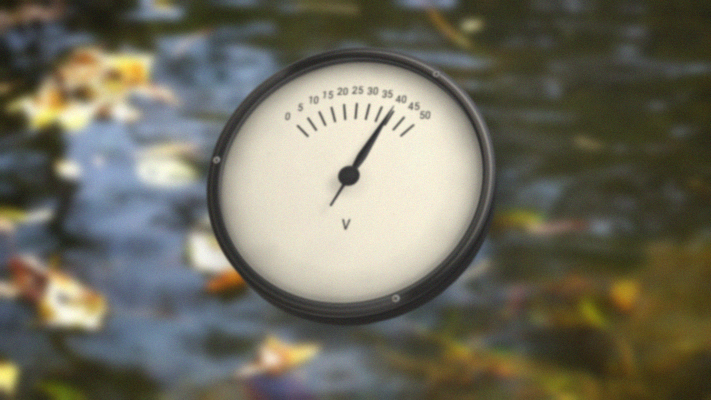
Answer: 40 V
